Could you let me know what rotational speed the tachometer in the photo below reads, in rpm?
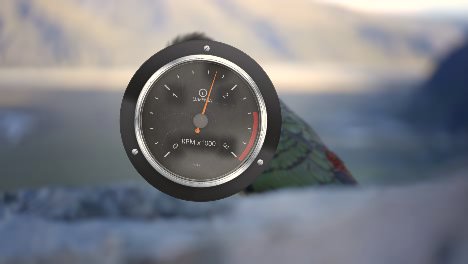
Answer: 1700 rpm
